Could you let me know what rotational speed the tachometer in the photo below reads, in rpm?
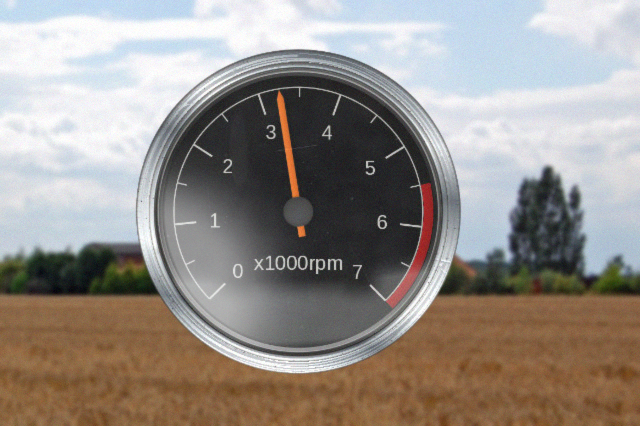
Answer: 3250 rpm
